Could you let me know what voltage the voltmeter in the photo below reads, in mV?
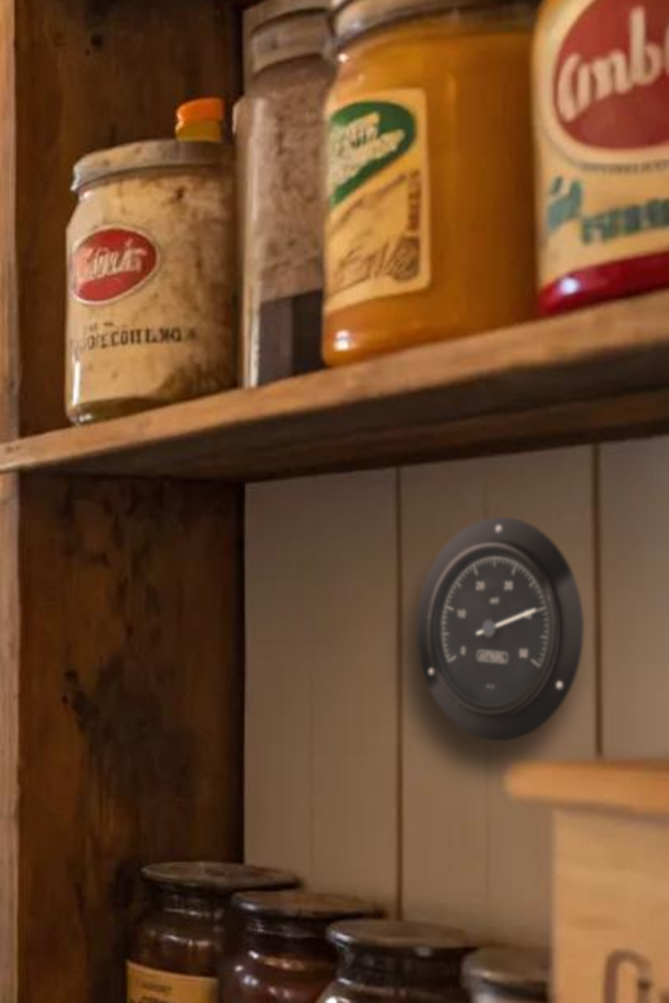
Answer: 40 mV
